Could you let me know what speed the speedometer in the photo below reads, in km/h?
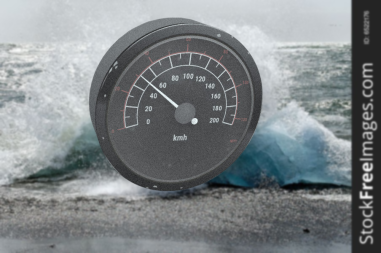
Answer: 50 km/h
